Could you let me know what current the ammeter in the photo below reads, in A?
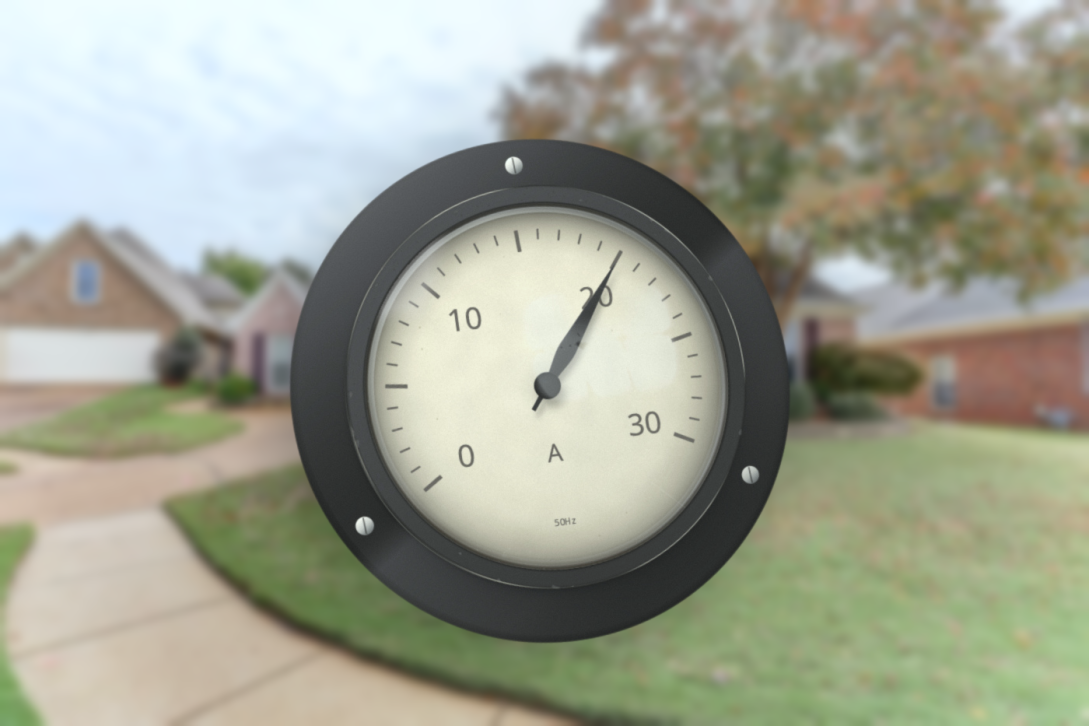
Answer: 20 A
